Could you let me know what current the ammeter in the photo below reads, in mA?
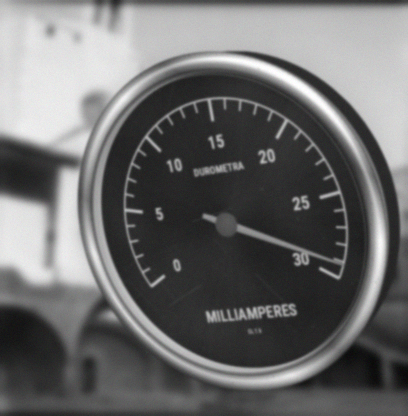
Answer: 29 mA
